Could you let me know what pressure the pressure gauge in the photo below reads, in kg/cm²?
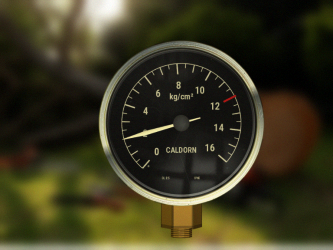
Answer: 2 kg/cm²
